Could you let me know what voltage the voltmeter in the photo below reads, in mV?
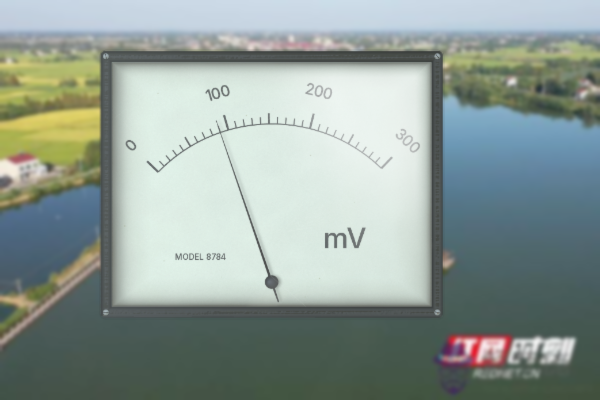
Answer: 90 mV
